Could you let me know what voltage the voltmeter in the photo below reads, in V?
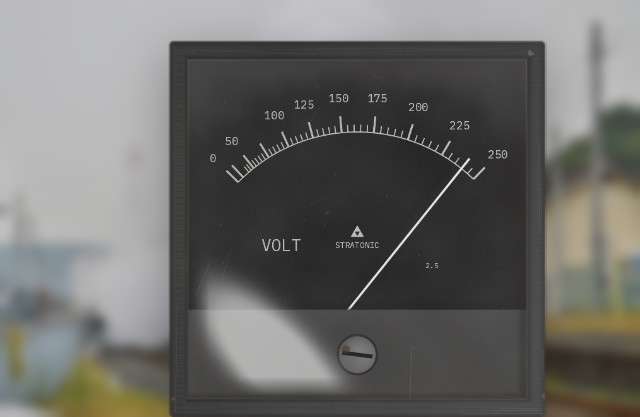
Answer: 240 V
